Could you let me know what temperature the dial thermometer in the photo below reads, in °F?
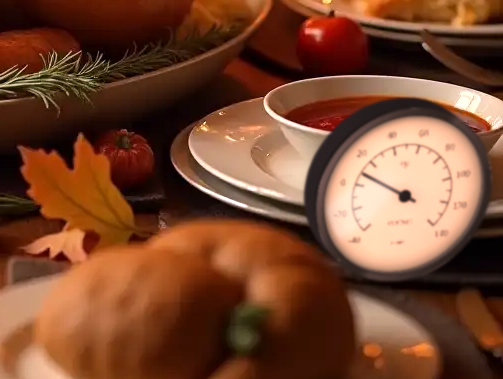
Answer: 10 °F
